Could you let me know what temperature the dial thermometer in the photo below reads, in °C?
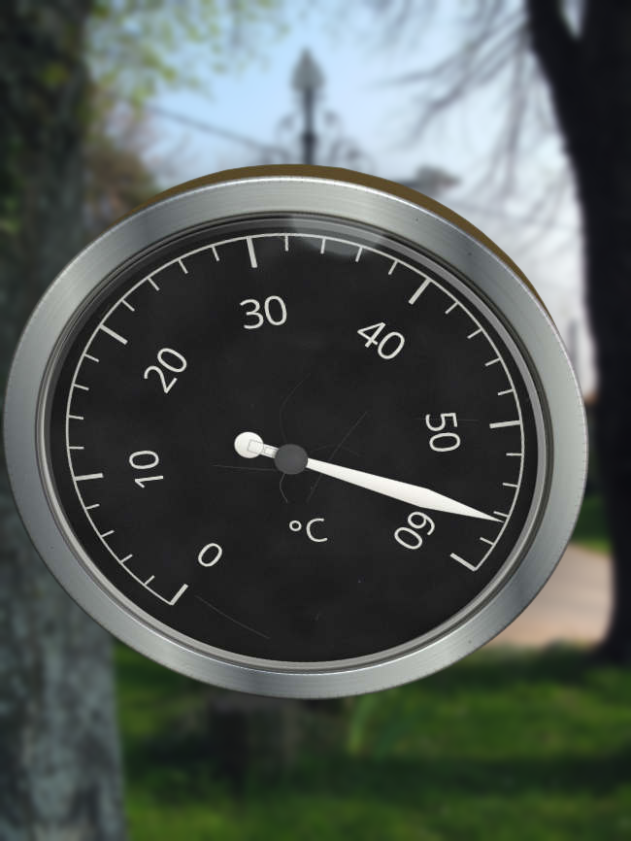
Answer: 56 °C
